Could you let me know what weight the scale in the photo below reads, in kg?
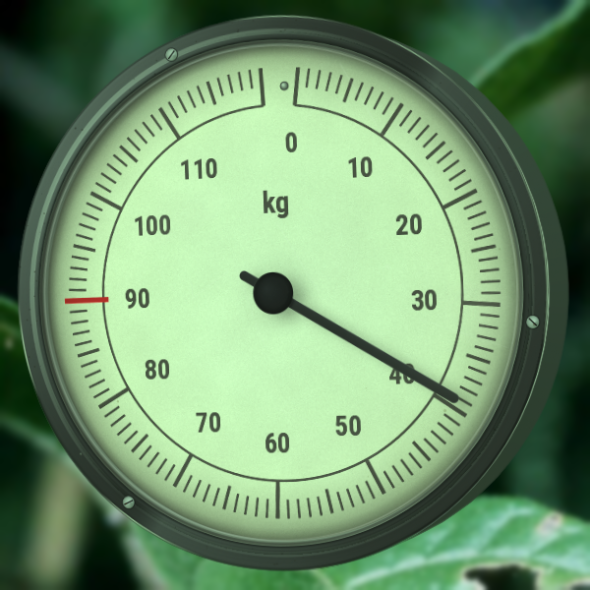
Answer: 39 kg
